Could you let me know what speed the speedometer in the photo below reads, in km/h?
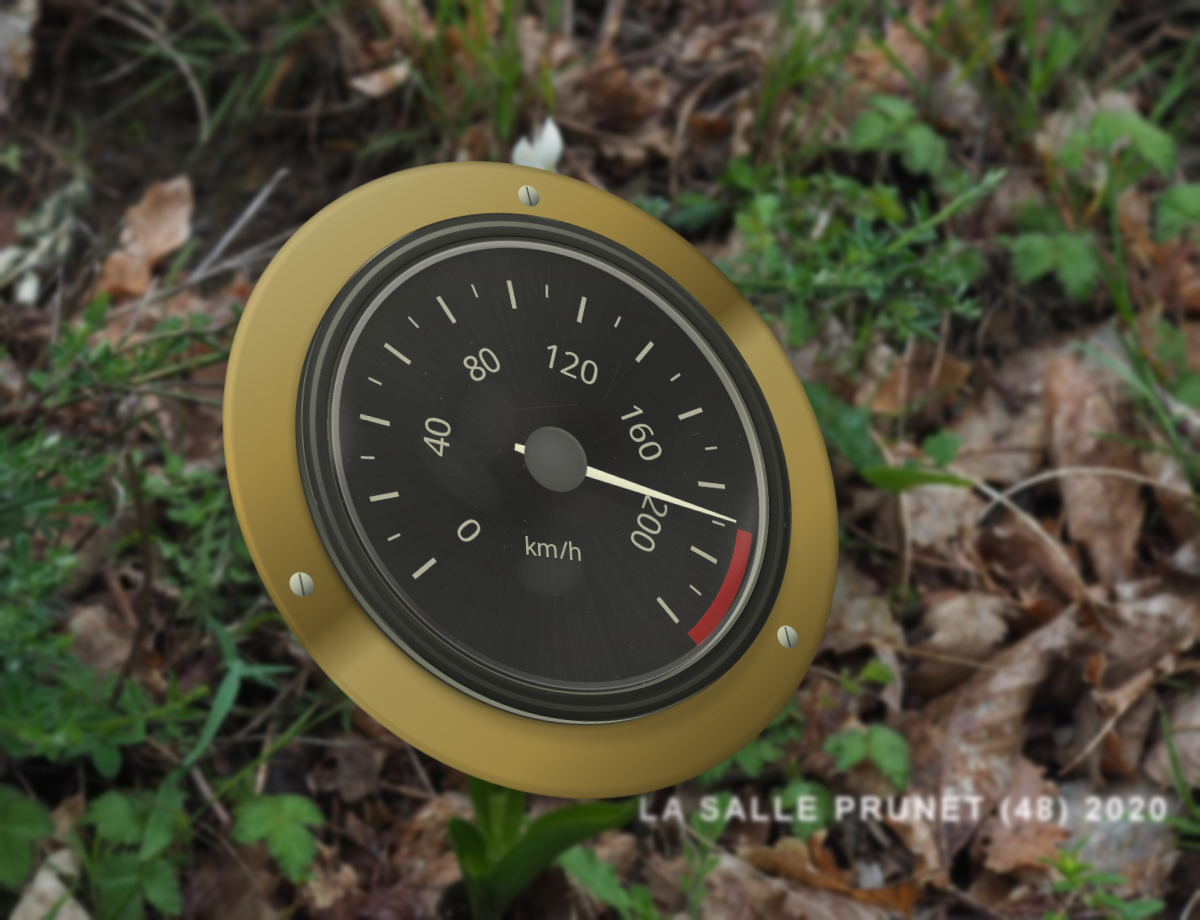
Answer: 190 km/h
